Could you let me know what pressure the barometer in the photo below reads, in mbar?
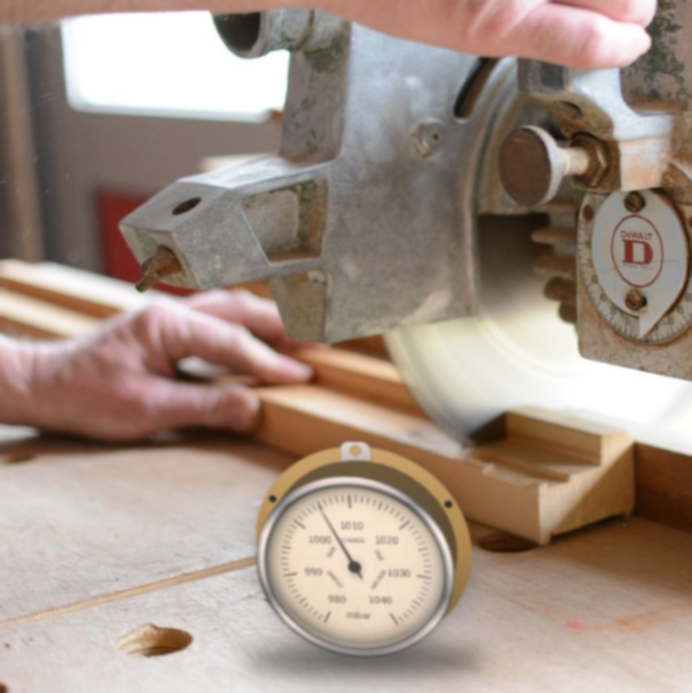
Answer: 1005 mbar
